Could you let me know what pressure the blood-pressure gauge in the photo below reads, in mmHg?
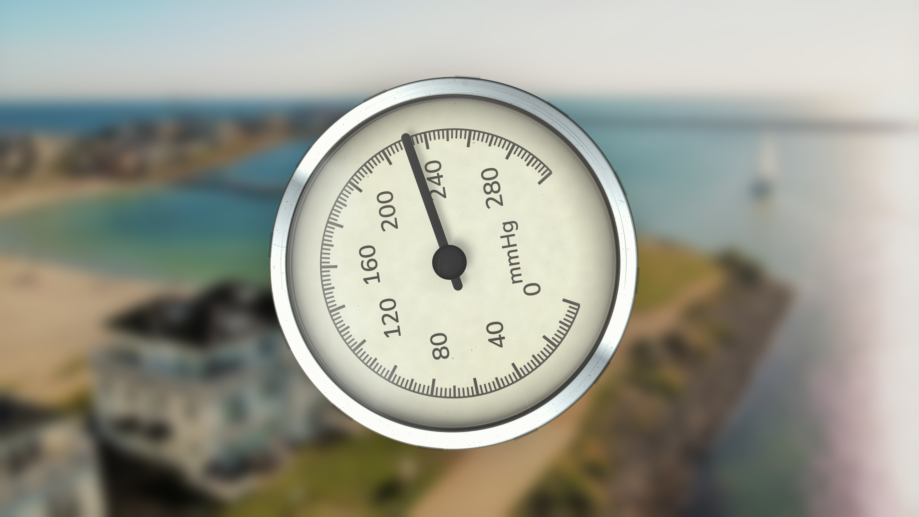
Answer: 232 mmHg
